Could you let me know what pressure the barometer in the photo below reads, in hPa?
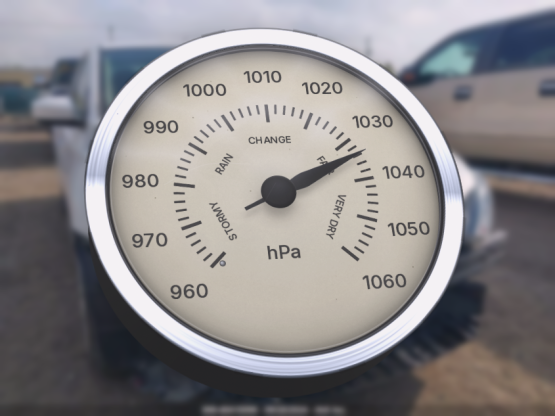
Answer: 1034 hPa
